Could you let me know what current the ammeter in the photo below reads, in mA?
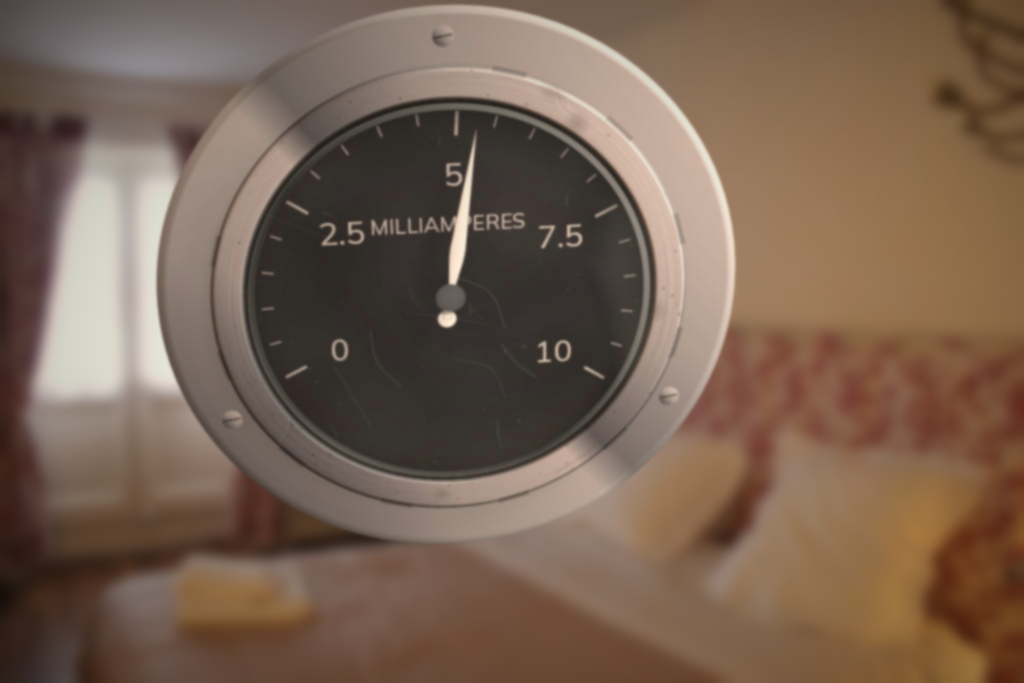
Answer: 5.25 mA
